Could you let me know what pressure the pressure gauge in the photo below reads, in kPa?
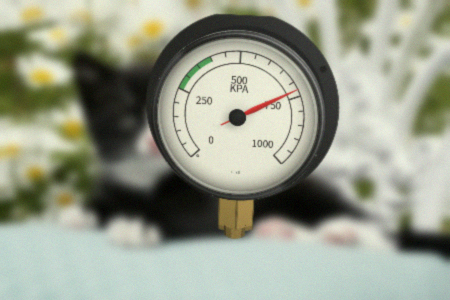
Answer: 725 kPa
